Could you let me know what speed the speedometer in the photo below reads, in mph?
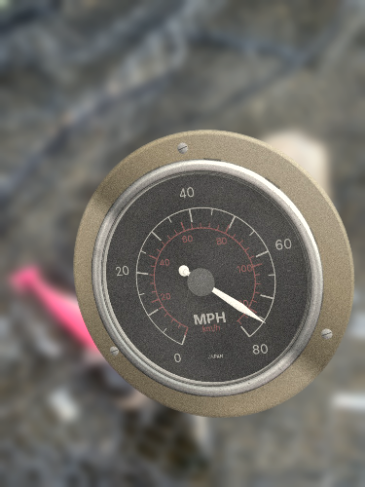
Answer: 75 mph
